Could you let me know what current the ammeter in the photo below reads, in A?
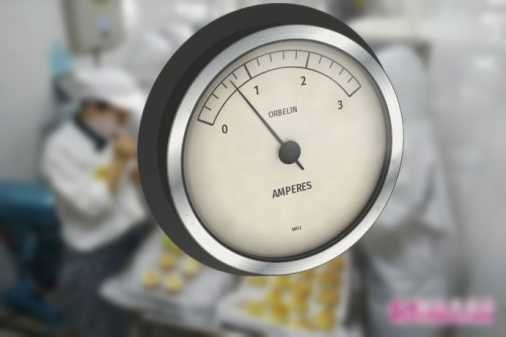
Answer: 0.7 A
